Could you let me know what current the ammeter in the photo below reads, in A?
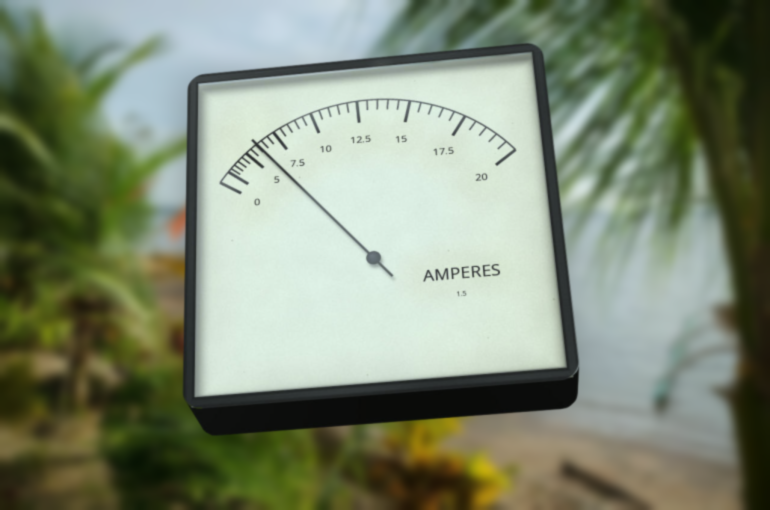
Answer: 6 A
